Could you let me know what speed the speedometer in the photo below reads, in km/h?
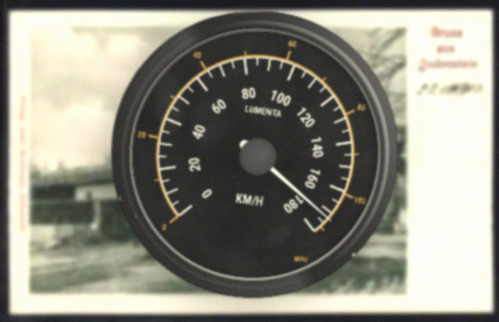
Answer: 172.5 km/h
